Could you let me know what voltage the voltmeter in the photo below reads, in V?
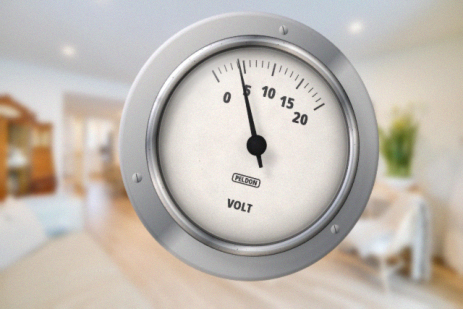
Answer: 4 V
